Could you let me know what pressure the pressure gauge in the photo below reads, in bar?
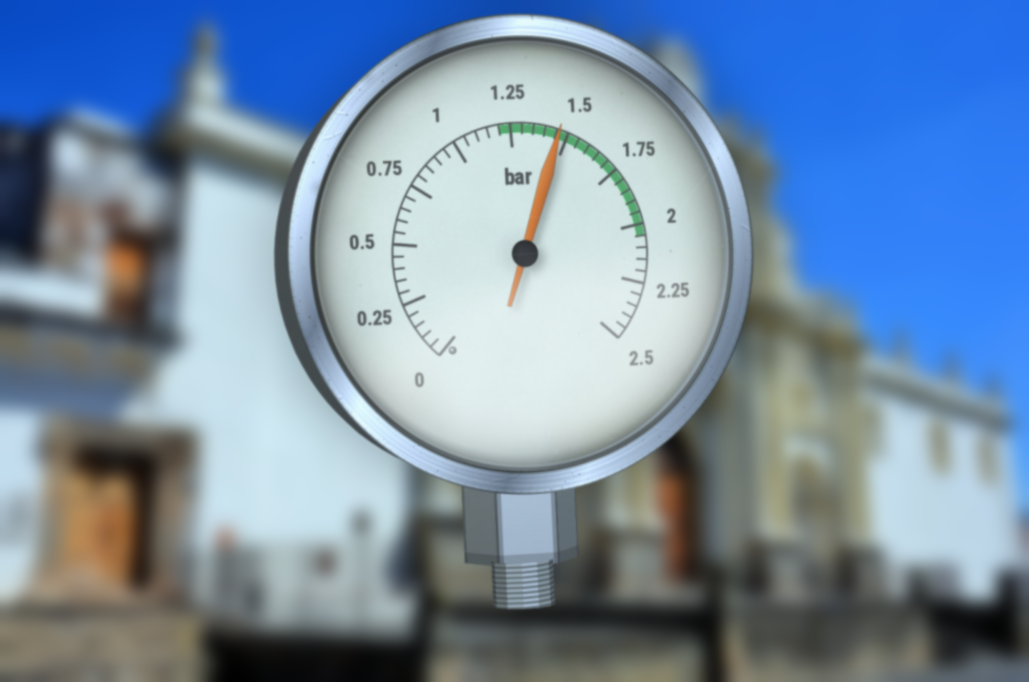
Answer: 1.45 bar
